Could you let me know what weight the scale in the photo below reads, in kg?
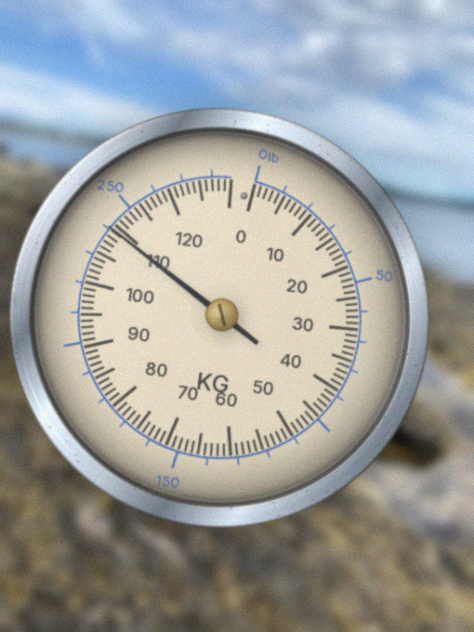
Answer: 109 kg
